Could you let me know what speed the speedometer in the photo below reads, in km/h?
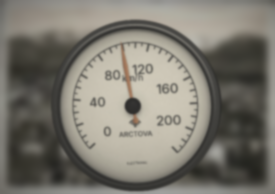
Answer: 100 km/h
